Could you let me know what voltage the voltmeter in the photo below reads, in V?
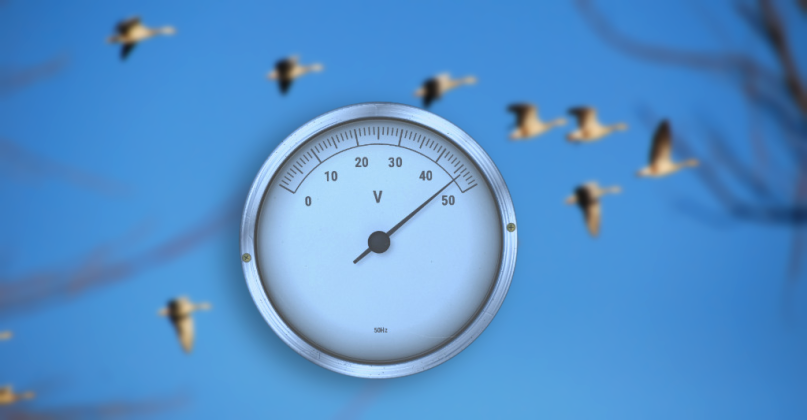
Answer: 46 V
